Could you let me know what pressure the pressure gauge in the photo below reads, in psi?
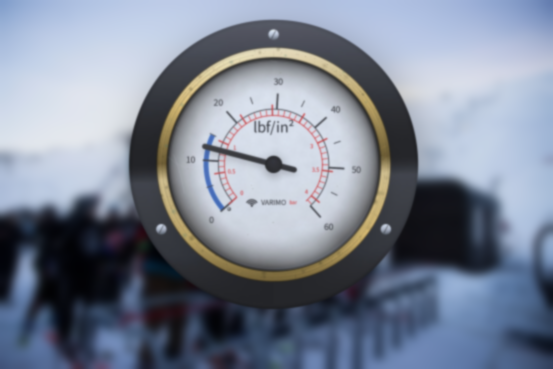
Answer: 12.5 psi
